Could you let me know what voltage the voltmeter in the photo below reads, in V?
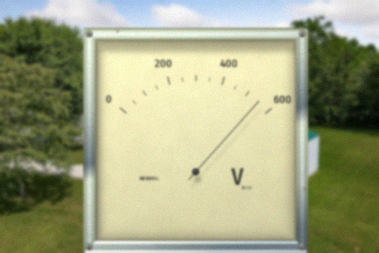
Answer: 550 V
